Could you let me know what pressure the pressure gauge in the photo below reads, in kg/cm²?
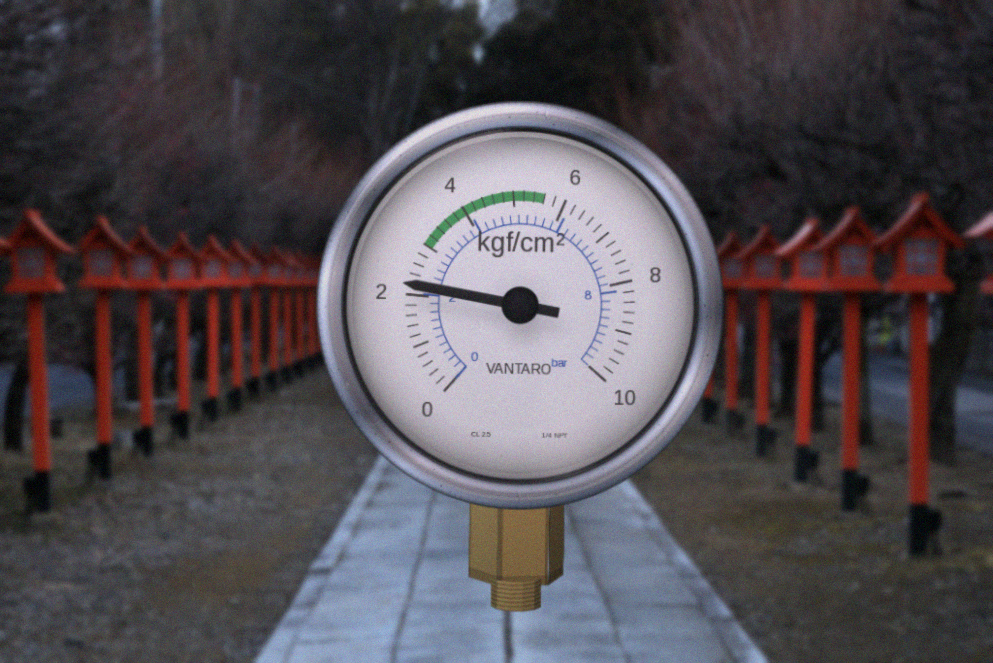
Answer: 2.2 kg/cm²
